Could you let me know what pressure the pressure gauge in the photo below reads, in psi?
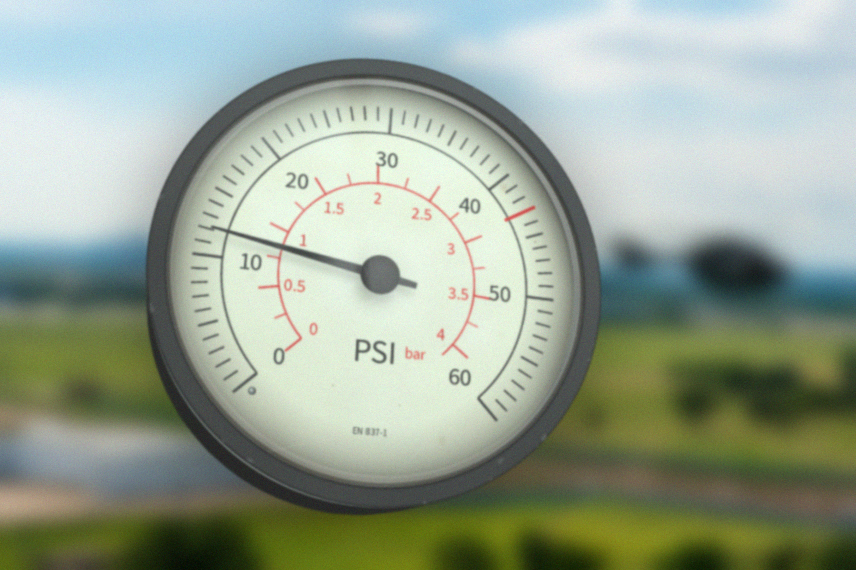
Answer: 12 psi
